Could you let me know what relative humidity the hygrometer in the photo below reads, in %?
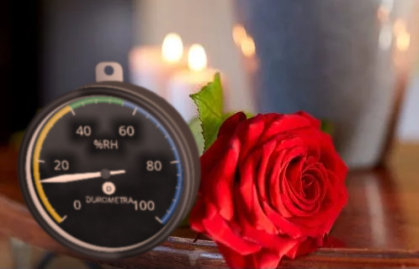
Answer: 14 %
